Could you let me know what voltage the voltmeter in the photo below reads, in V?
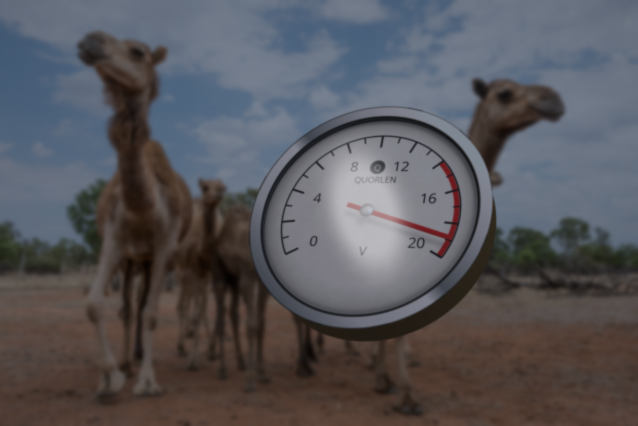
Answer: 19 V
